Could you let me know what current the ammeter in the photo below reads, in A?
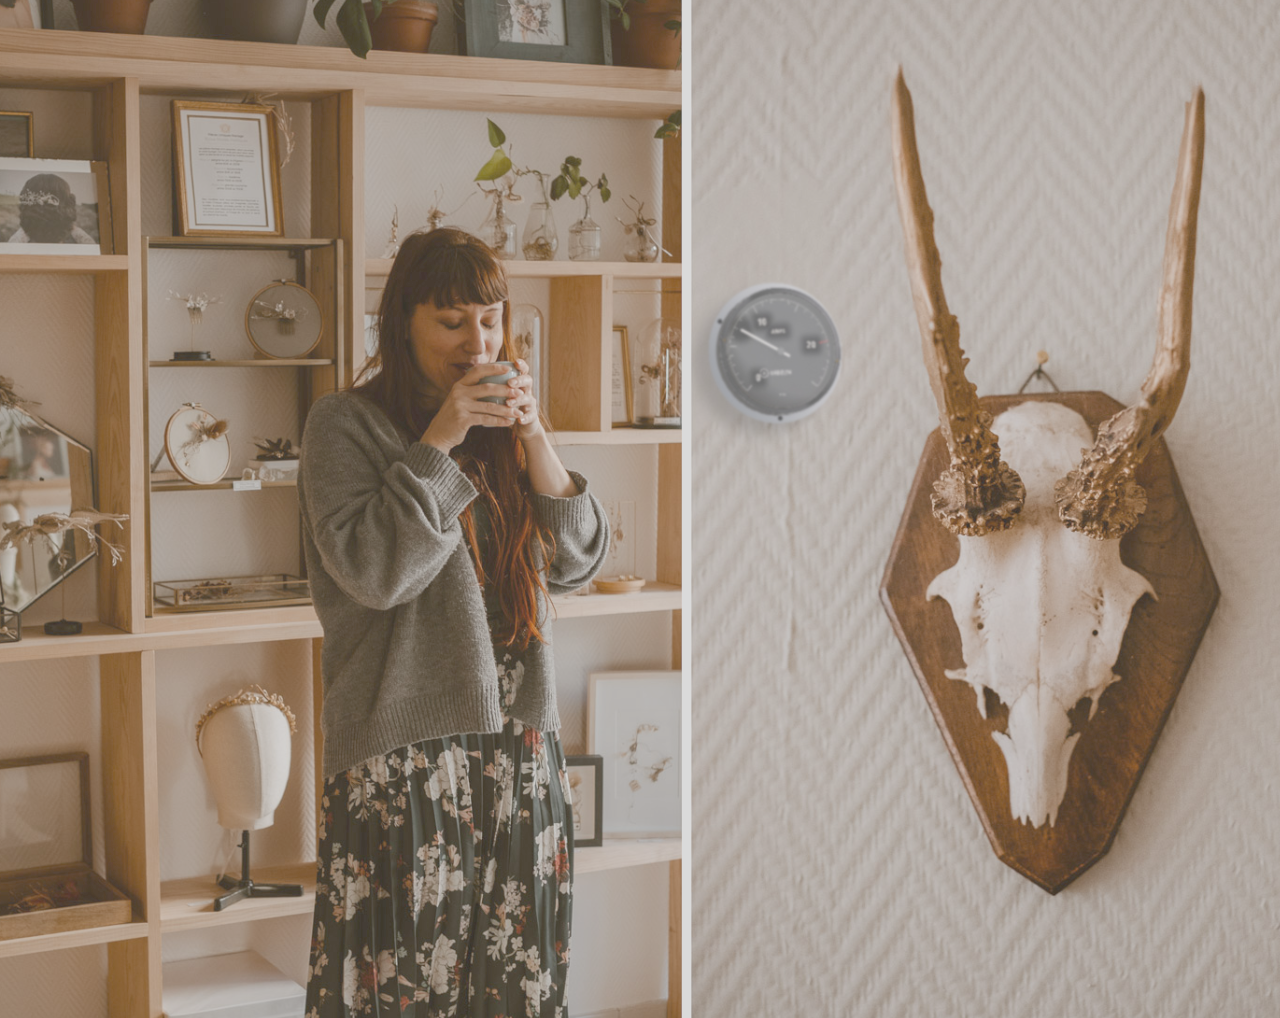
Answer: 7 A
